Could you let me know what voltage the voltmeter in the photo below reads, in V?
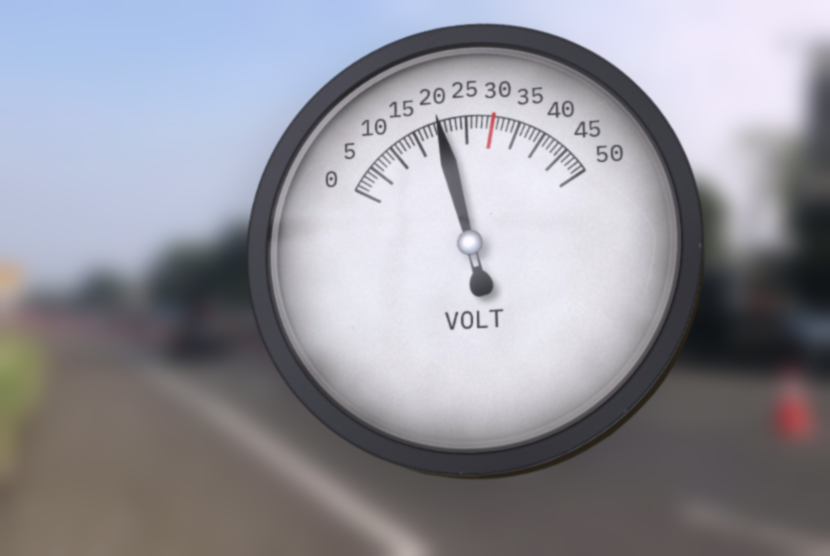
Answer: 20 V
